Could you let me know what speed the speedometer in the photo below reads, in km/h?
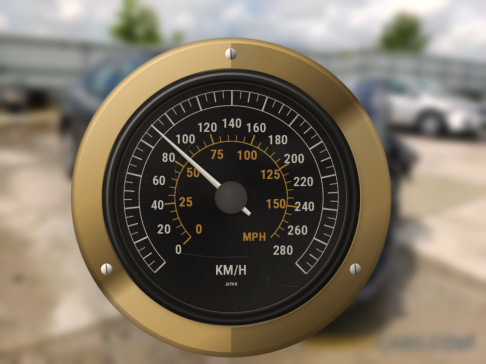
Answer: 90 km/h
